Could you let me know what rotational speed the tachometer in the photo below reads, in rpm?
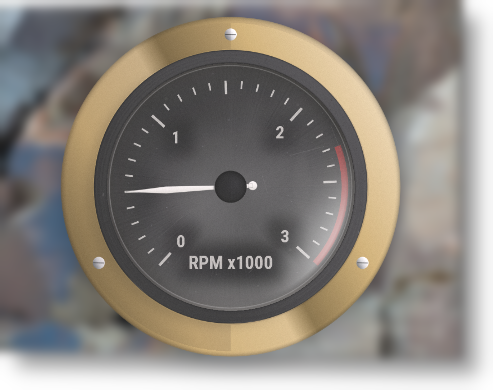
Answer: 500 rpm
